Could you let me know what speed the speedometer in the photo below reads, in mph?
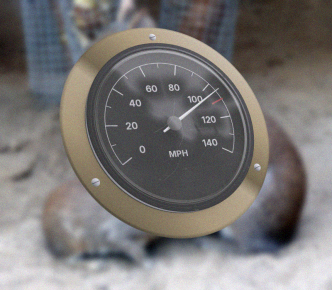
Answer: 105 mph
